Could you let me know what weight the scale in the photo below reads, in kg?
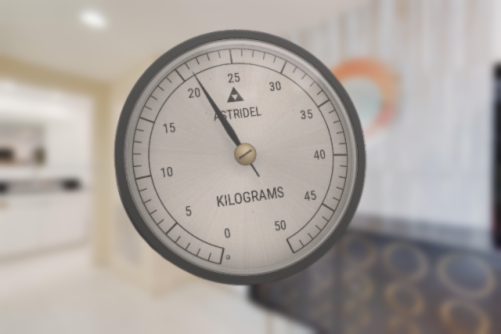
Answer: 21 kg
